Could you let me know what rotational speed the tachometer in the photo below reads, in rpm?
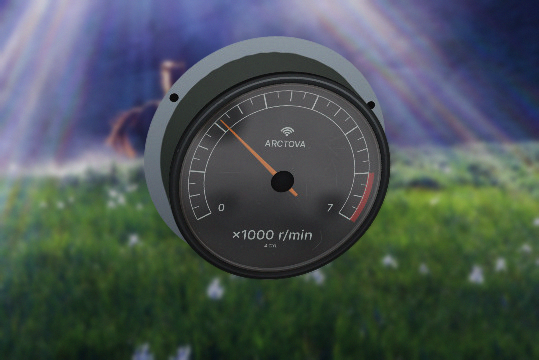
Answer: 2125 rpm
